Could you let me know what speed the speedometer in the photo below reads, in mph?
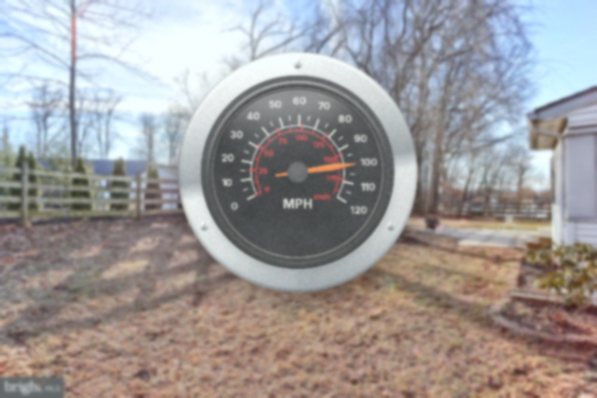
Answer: 100 mph
